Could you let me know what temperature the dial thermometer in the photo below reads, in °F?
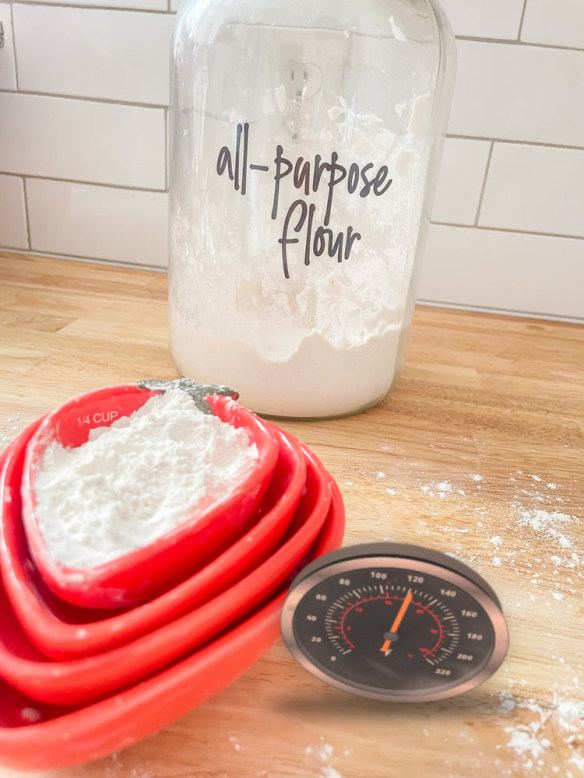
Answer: 120 °F
